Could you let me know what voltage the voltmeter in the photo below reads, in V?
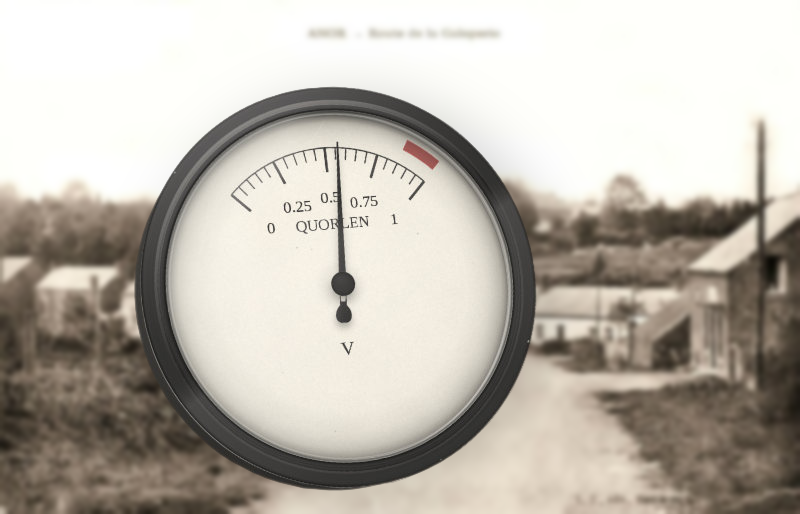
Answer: 0.55 V
